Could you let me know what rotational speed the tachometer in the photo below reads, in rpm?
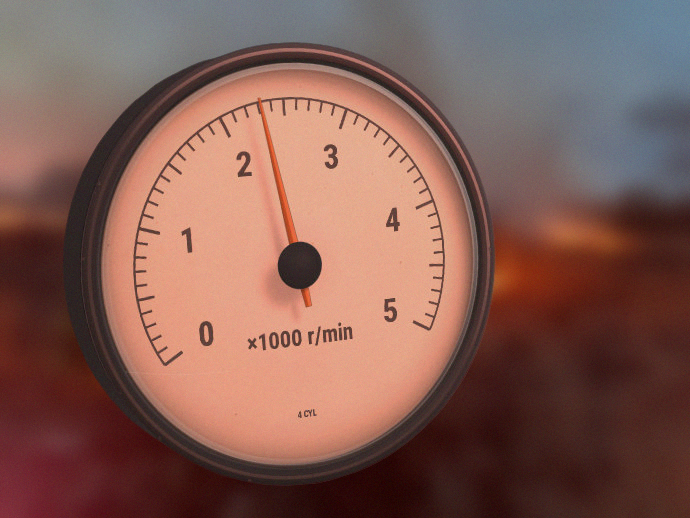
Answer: 2300 rpm
